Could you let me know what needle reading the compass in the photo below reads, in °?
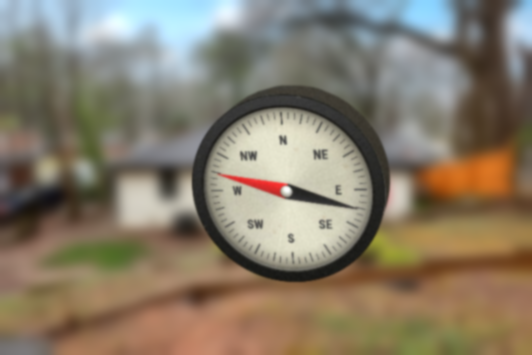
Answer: 285 °
